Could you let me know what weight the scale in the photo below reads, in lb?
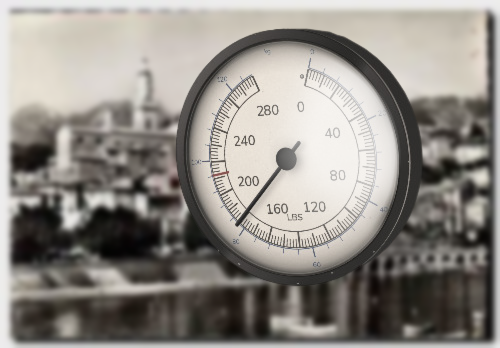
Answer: 180 lb
